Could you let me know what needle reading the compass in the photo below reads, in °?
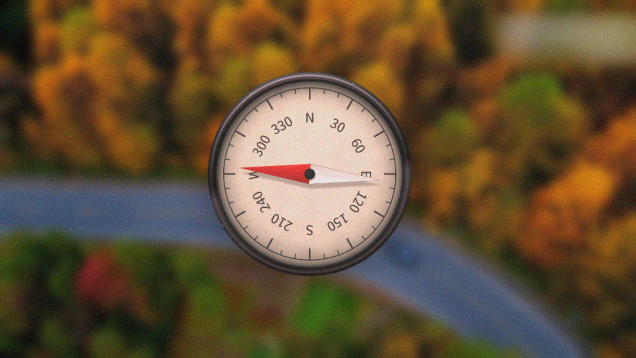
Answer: 275 °
